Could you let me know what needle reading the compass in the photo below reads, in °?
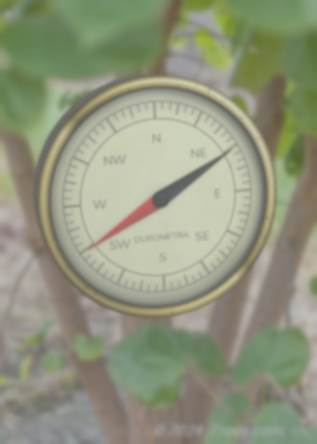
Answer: 240 °
